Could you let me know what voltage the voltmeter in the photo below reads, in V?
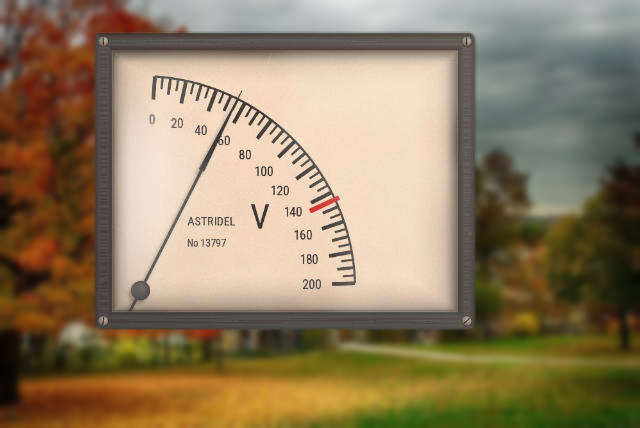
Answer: 55 V
